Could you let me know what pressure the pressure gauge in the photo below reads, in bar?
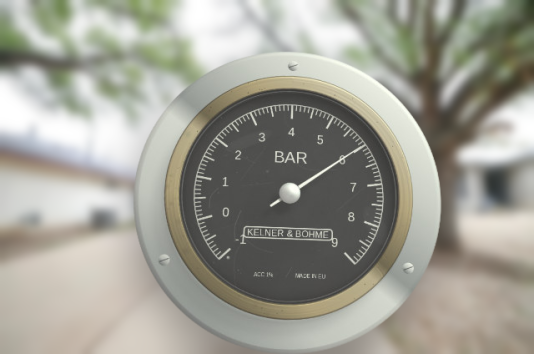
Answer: 6 bar
